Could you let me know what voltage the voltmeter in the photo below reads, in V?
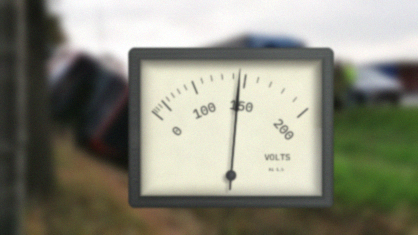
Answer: 145 V
